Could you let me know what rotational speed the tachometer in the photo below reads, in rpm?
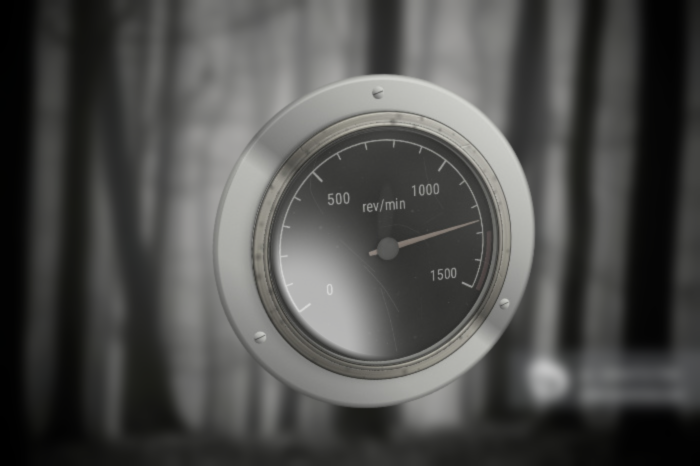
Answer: 1250 rpm
